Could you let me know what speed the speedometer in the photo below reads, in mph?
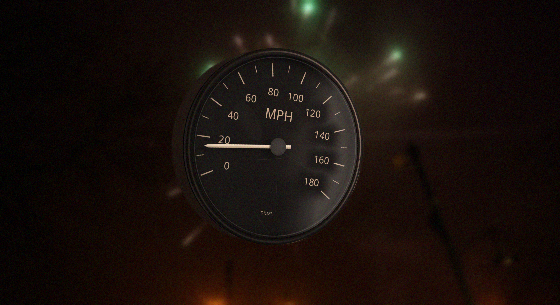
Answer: 15 mph
